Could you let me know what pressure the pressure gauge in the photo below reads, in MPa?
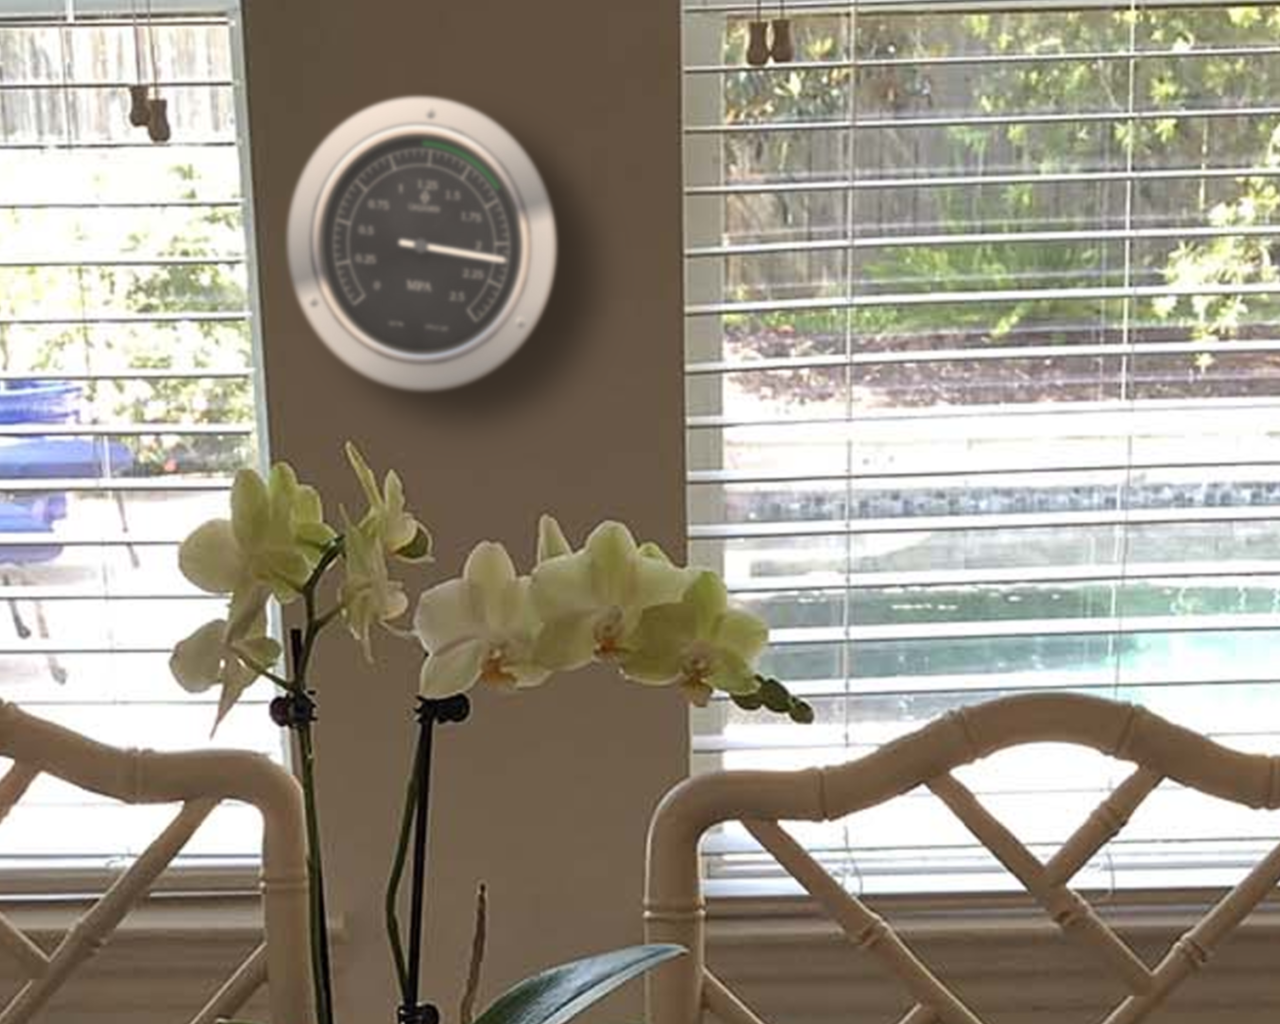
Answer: 2.1 MPa
